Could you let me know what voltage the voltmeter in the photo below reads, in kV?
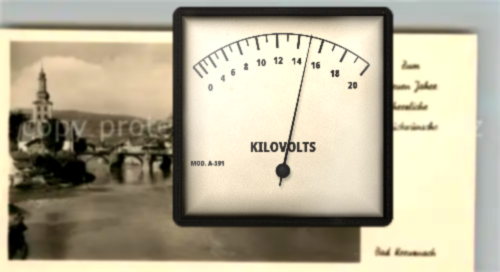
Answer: 15 kV
